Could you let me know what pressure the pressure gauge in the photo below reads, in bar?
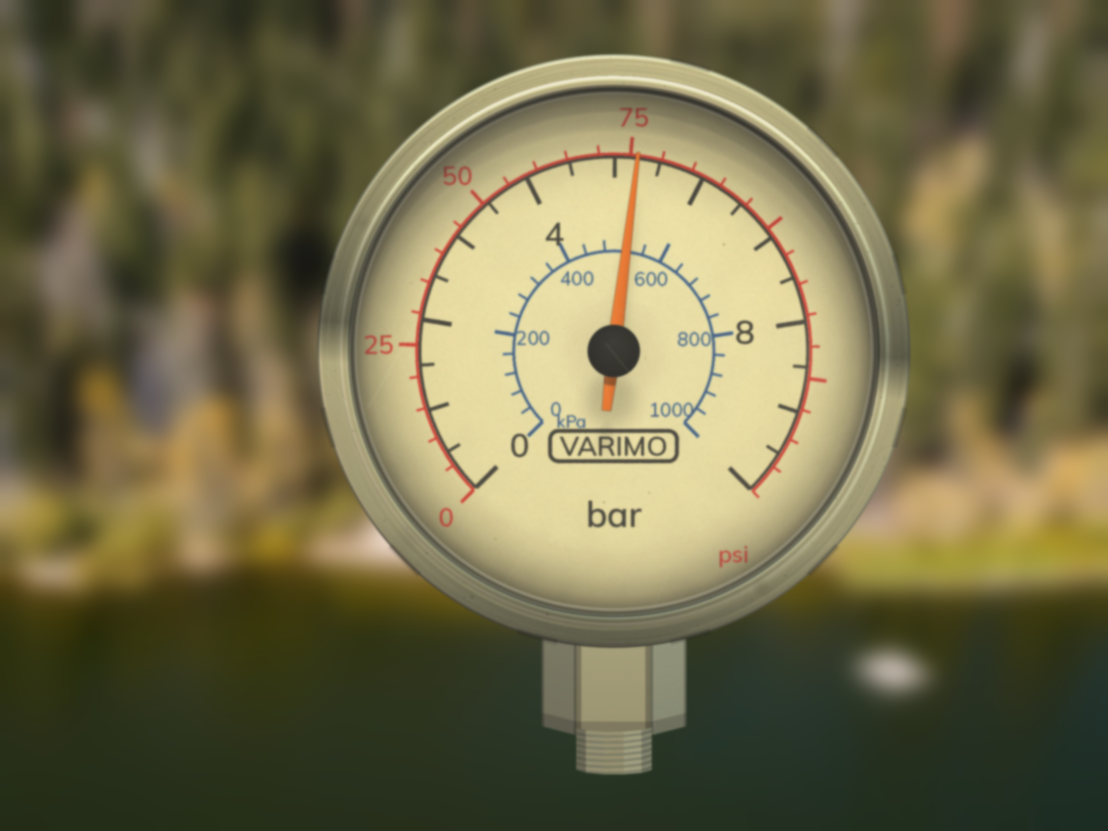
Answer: 5.25 bar
